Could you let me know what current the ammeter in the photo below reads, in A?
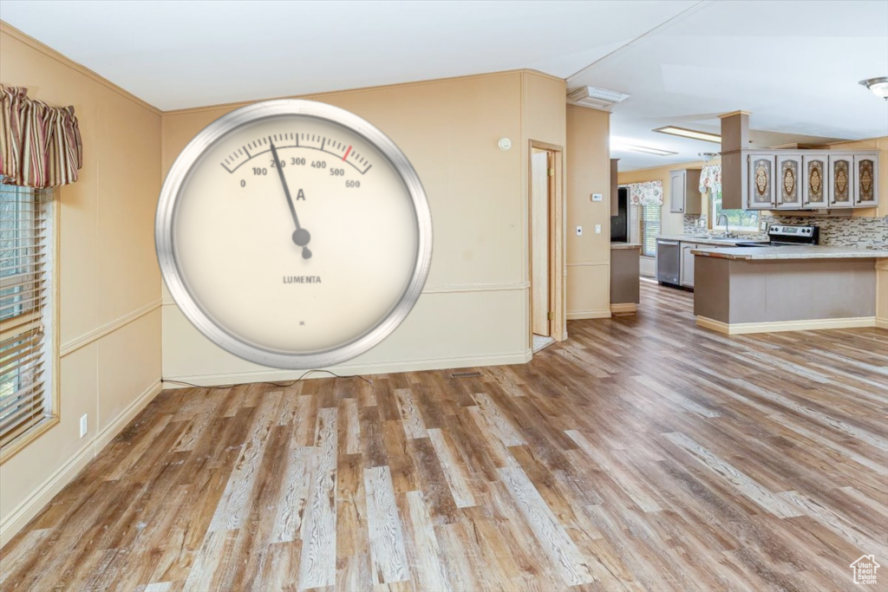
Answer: 200 A
